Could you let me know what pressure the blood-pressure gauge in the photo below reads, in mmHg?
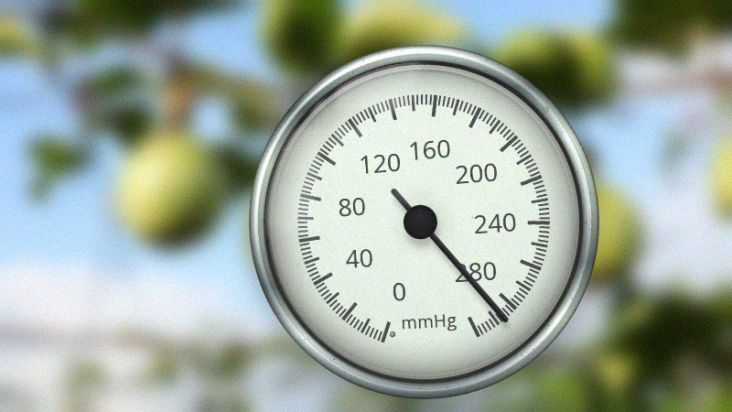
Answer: 286 mmHg
